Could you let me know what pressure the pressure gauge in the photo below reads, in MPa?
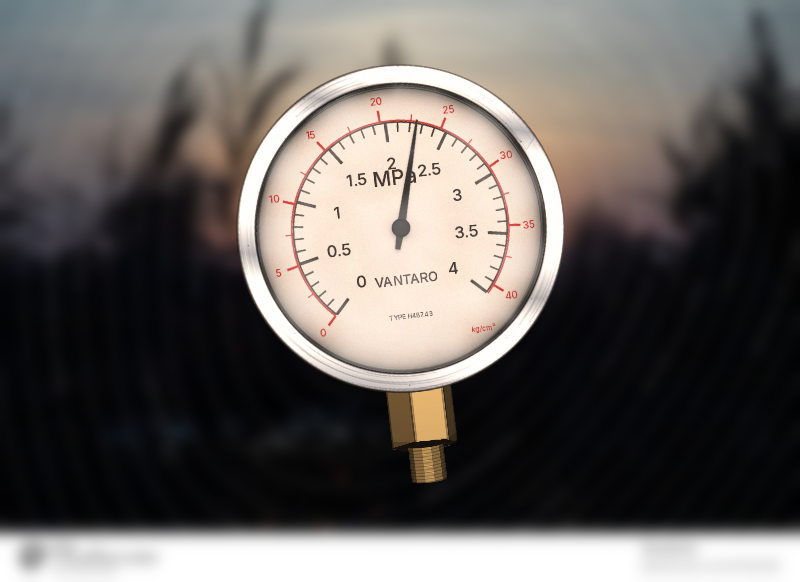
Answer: 2.25 MPa
